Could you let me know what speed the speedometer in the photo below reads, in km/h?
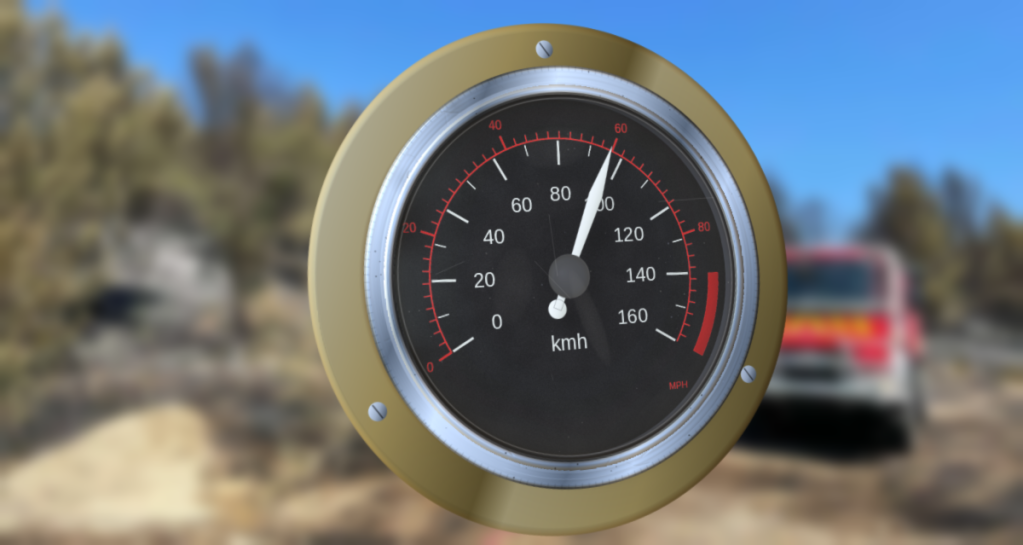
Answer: 95 km/h
